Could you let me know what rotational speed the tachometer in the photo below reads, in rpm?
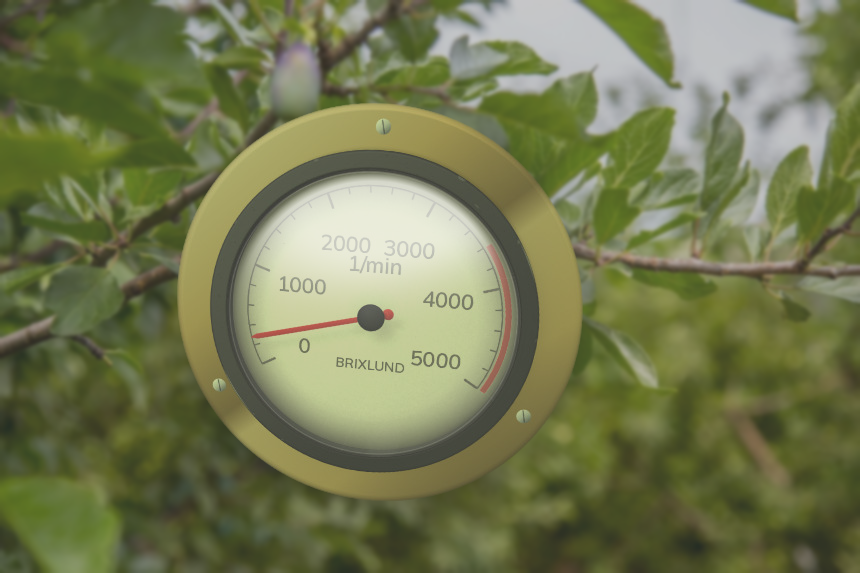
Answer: 300 rpm
